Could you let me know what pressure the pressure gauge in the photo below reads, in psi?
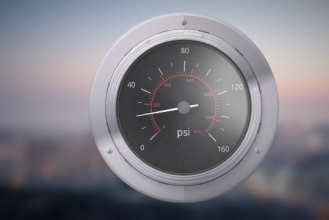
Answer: 20 psi
